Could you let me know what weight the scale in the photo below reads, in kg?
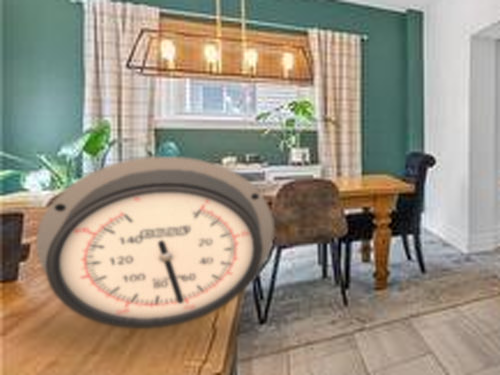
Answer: 70 kg
